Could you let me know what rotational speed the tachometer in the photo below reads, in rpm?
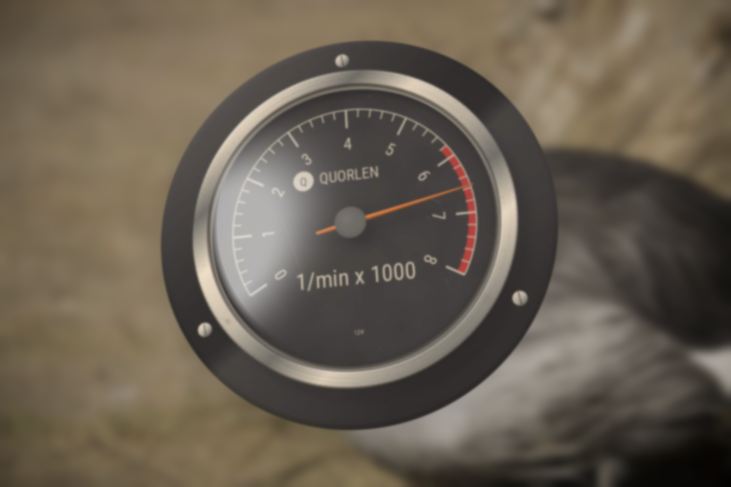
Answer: 6600 rpm
